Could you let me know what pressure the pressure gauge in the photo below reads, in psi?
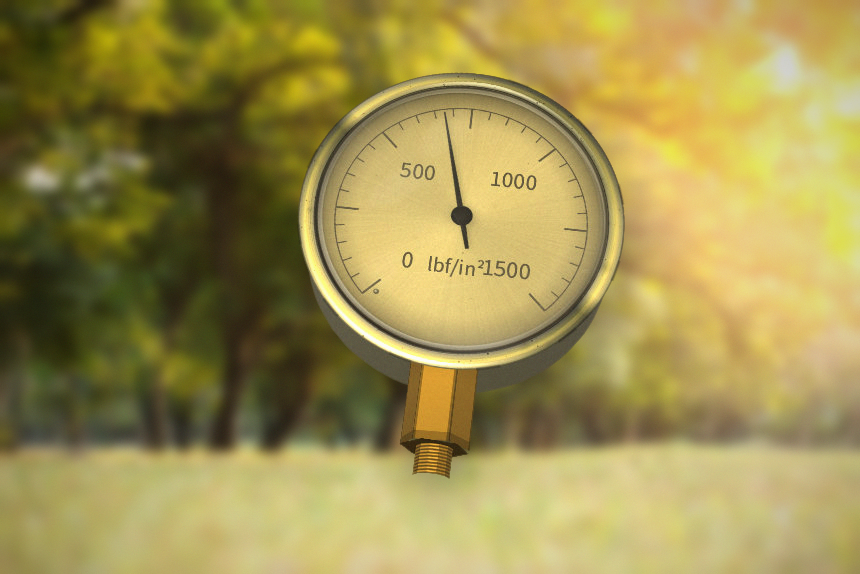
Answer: 675 psi
